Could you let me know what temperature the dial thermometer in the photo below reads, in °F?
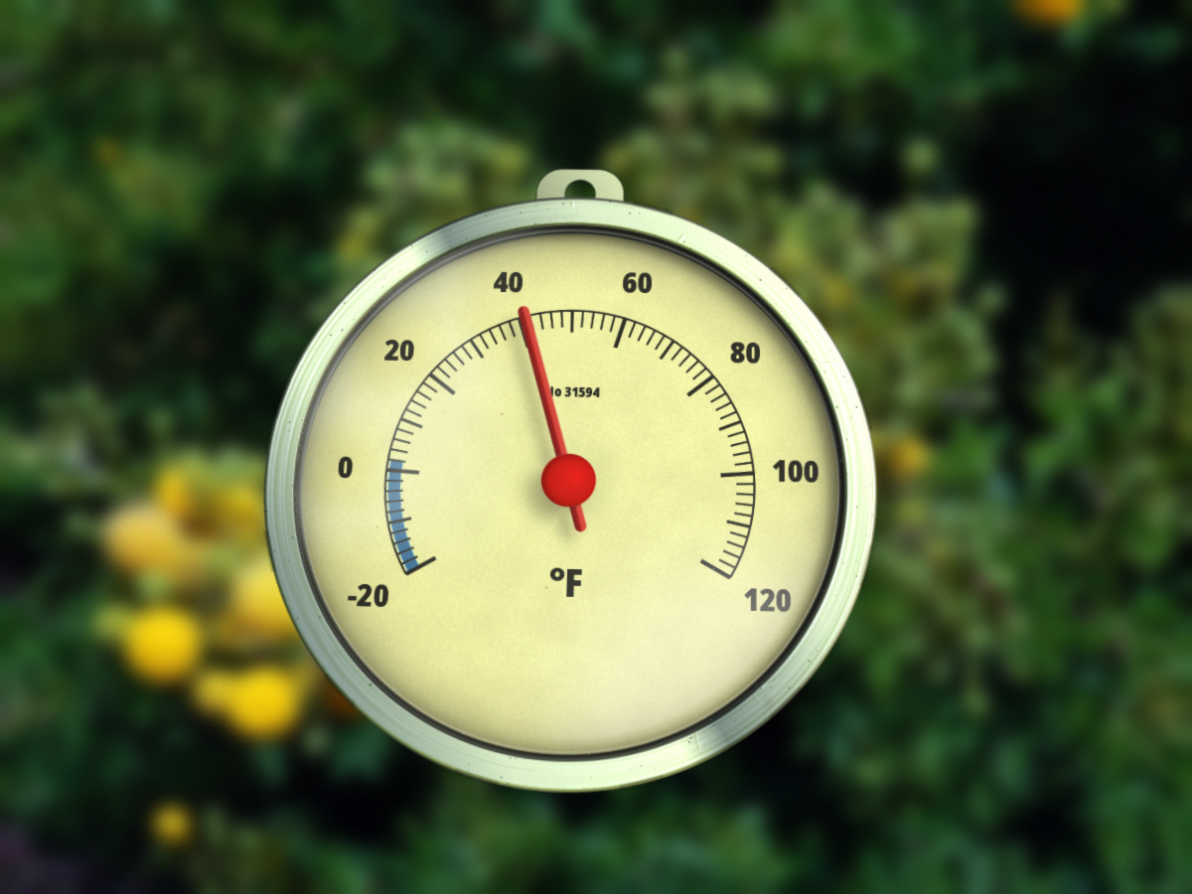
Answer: 41 °F
